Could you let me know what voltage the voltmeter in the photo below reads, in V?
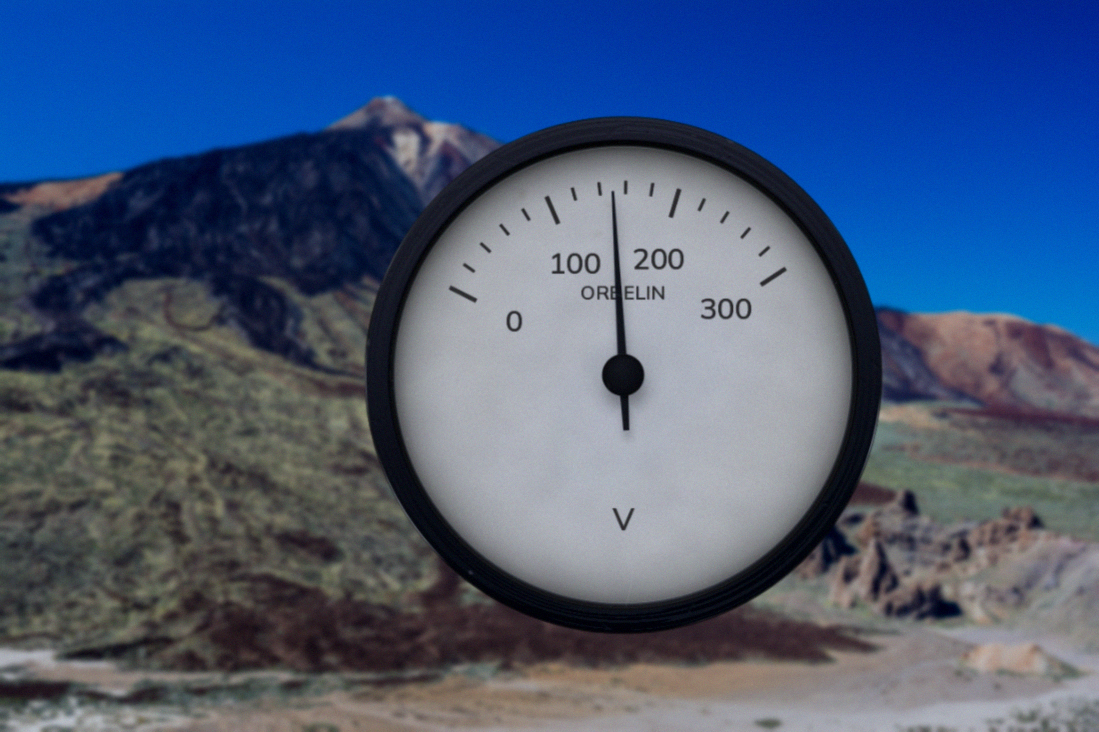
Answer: 150 V
